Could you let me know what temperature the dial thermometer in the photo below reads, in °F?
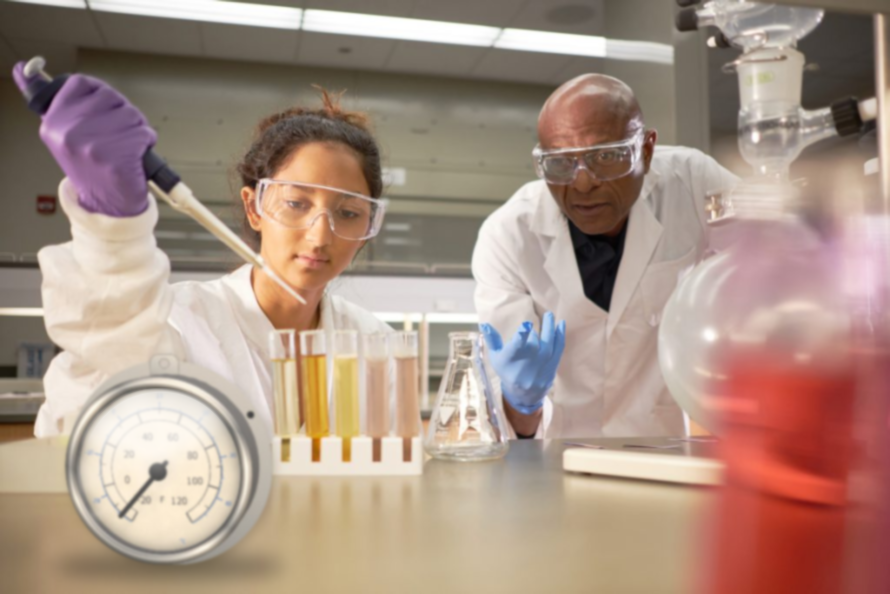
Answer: -15 °F
